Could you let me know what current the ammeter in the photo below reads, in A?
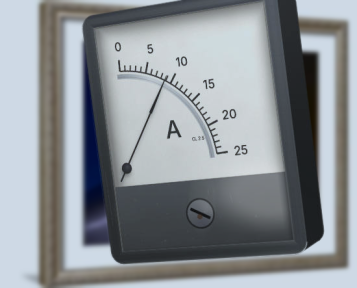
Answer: 9 A
